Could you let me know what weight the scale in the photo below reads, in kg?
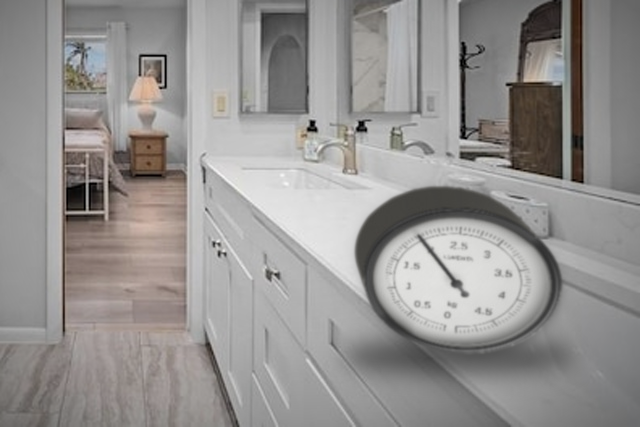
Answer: 2 kg
